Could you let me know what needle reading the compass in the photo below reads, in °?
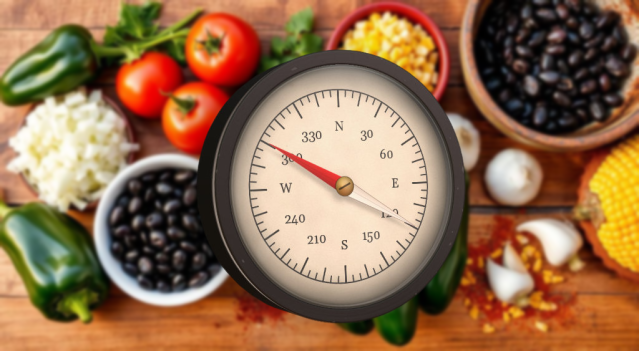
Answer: 300 °
